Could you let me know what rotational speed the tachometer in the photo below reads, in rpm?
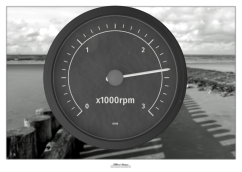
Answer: 2400 rpm
